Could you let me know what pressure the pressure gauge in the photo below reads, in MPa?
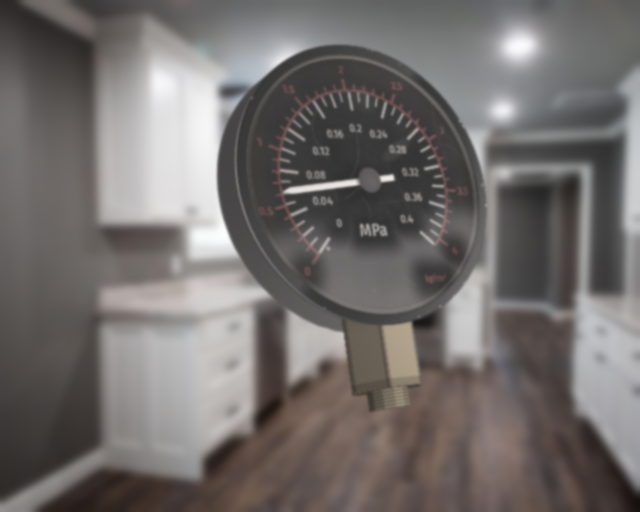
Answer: 0.06 MPa
